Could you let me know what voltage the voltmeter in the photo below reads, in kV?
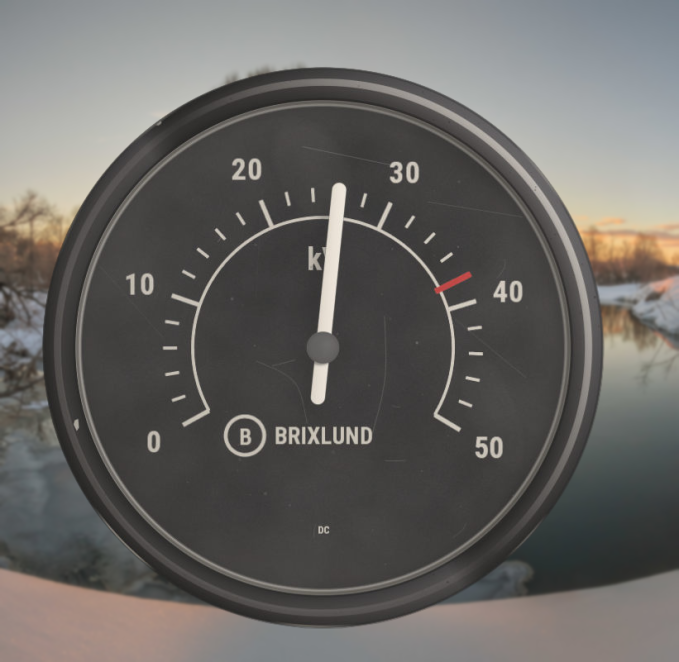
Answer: 26 kV
